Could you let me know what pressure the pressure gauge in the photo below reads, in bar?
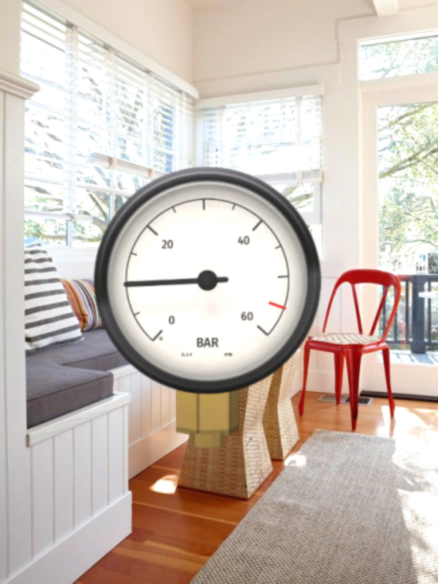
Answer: 10 bar
